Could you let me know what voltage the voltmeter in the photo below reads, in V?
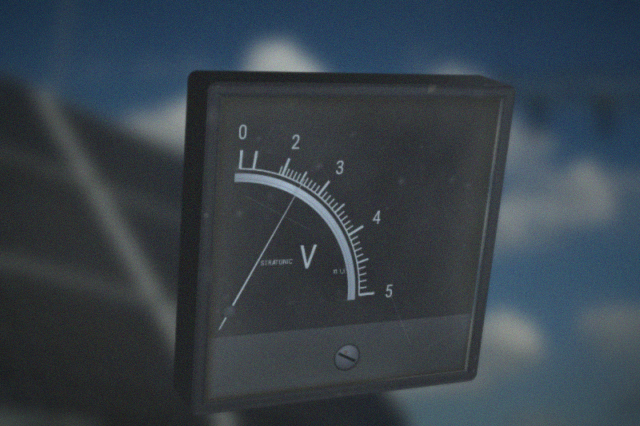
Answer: 2.5 V
